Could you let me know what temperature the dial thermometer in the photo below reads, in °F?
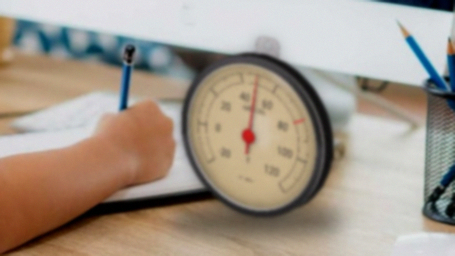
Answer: 50 °F
